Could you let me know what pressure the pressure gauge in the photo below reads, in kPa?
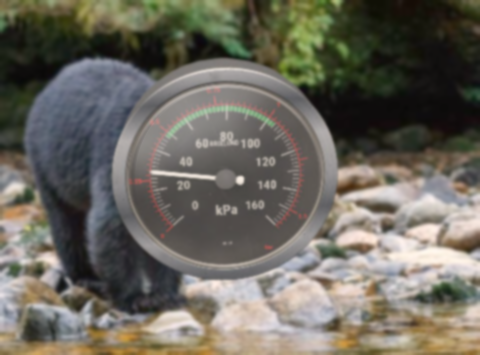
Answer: 30 kPa
